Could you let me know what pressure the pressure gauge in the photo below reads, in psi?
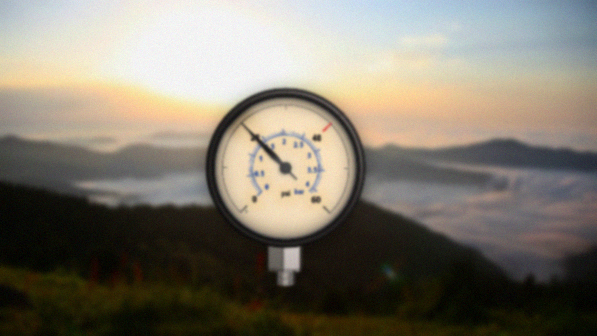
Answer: 20 psi
